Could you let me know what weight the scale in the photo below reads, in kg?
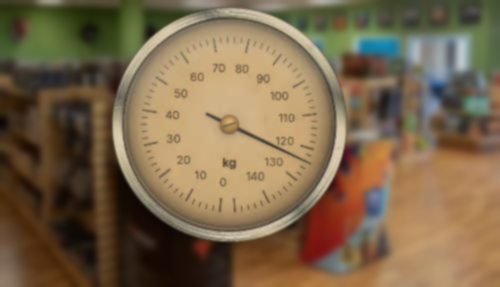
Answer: 124 kg
